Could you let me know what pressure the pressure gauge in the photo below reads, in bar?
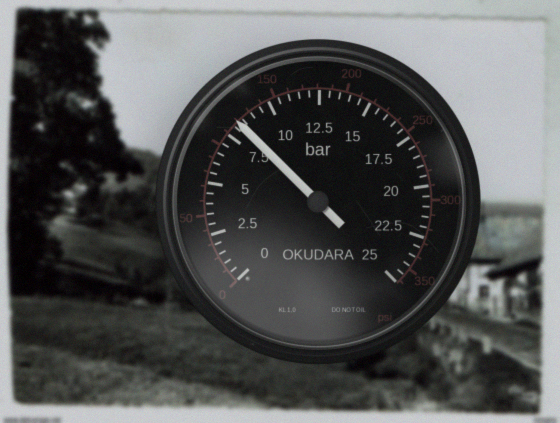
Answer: 8.25 bar
